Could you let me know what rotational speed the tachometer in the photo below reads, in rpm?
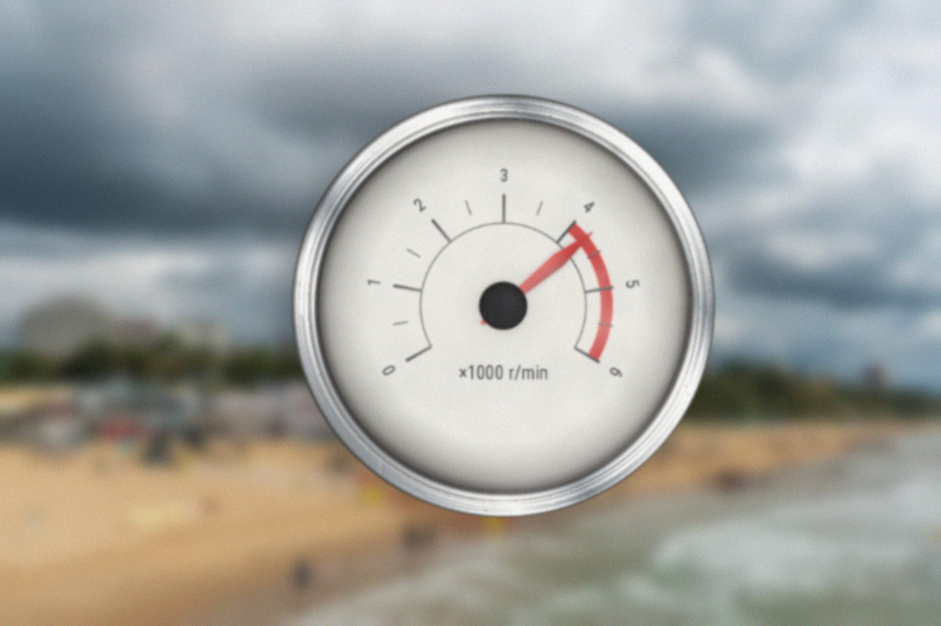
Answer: 4250 rpm
